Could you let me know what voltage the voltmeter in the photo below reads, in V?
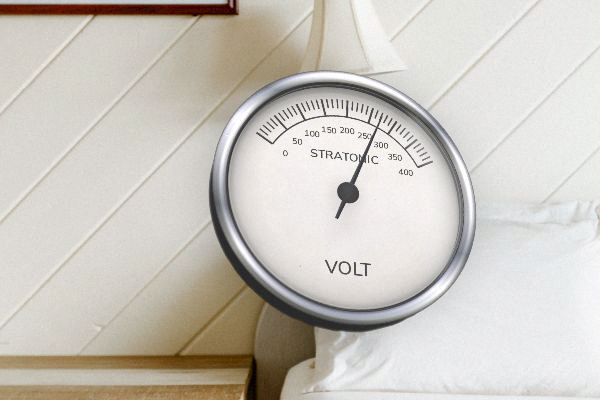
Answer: 270 V
